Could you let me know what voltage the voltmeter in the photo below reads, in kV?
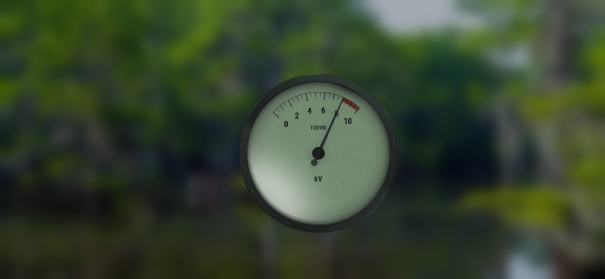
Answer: 8 kV
